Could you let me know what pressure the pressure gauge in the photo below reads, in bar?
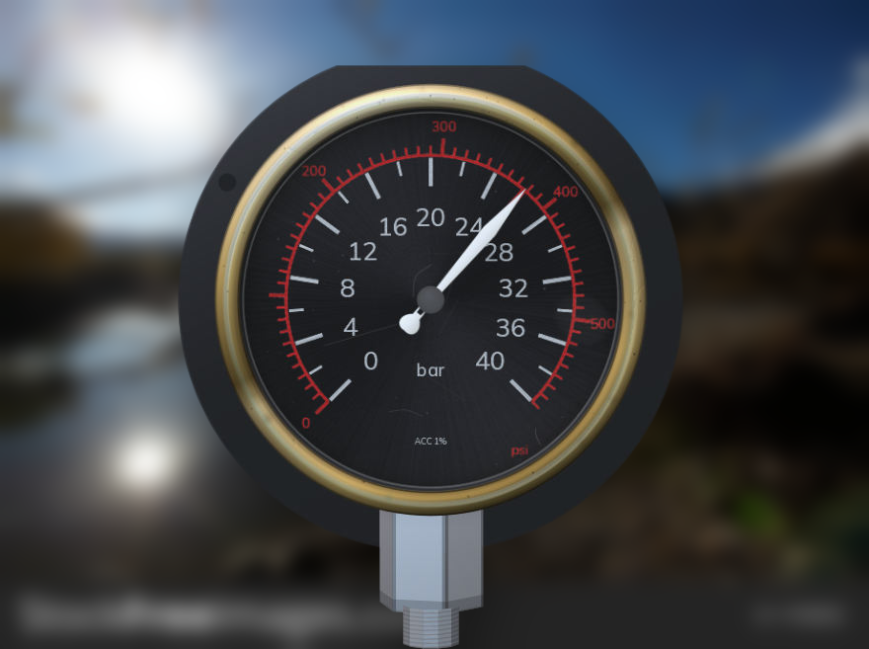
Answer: 26 bar
